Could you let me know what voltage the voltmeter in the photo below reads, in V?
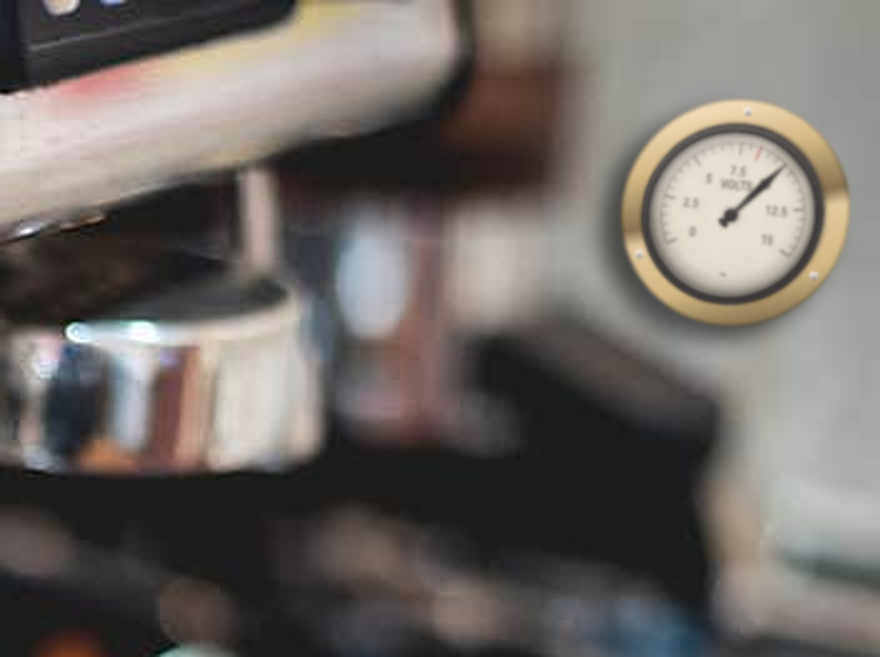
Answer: 10 V
